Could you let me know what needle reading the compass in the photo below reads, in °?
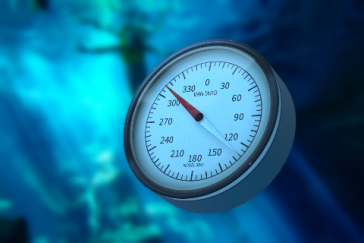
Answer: 310 °
